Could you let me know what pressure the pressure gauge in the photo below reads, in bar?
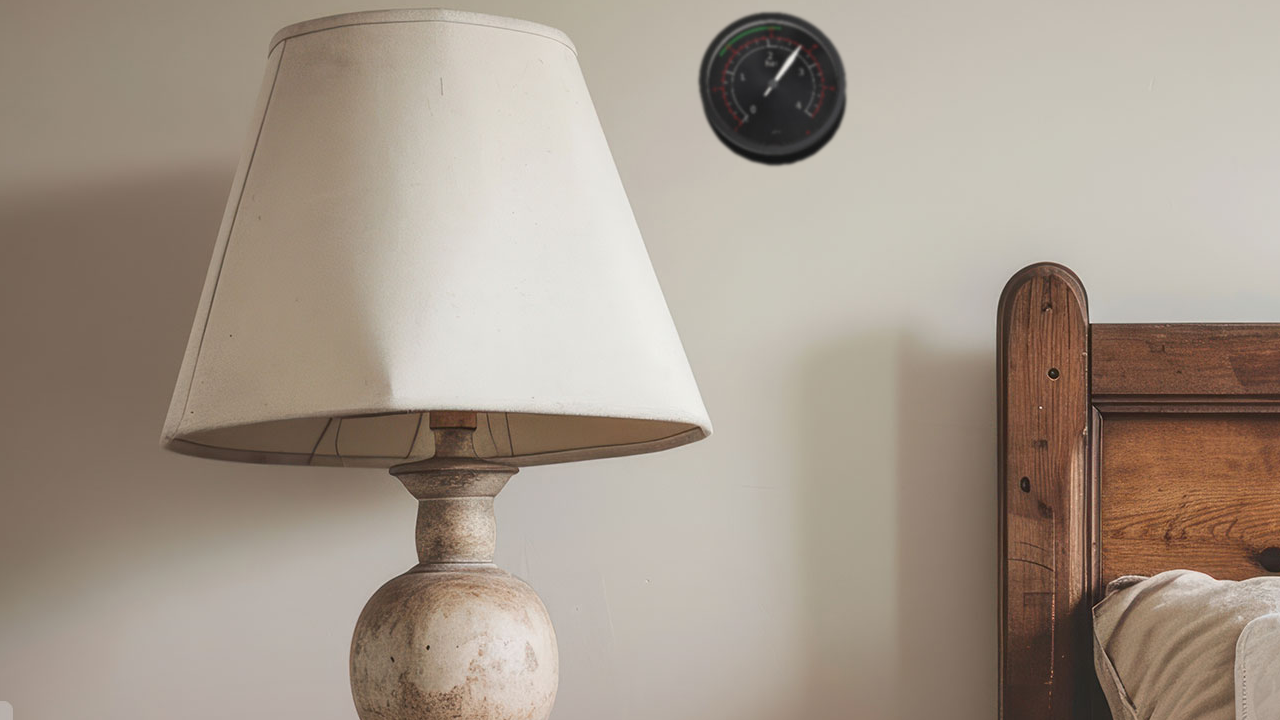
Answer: 2.6 bar
